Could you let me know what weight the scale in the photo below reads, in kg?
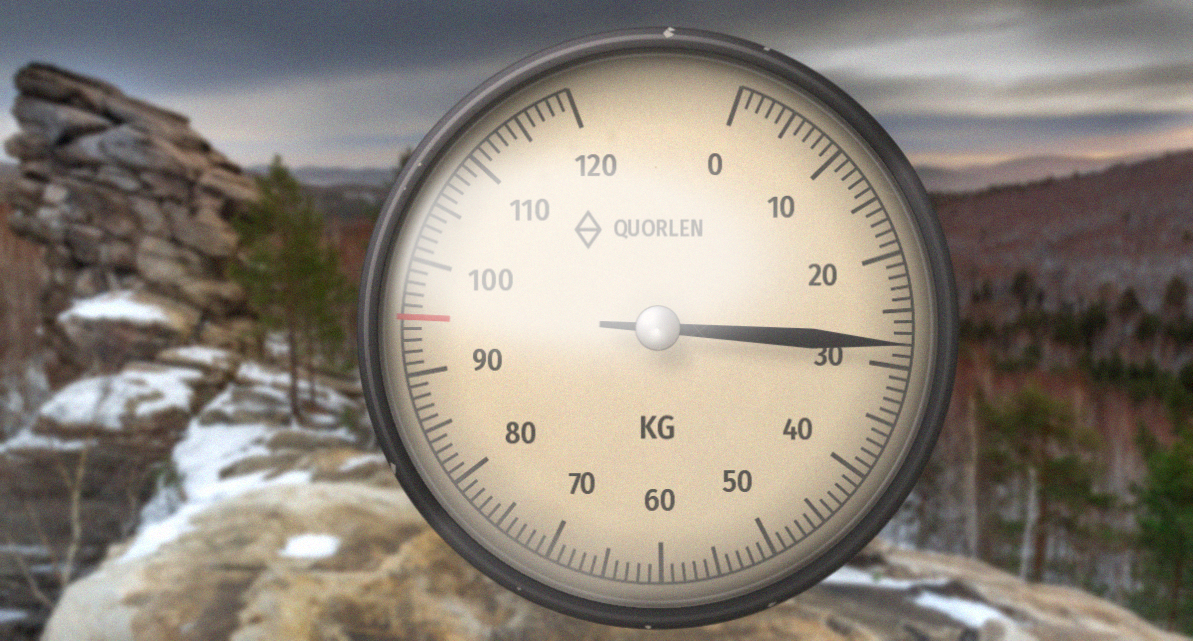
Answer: 28 kg
